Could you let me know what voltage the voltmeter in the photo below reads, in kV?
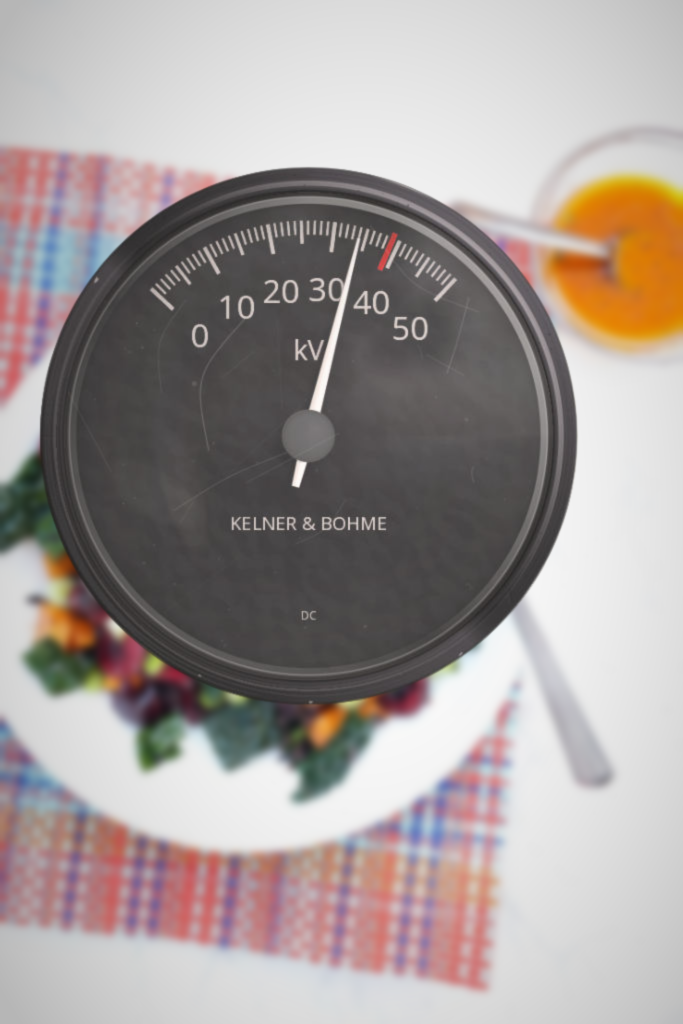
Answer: 34 kV
